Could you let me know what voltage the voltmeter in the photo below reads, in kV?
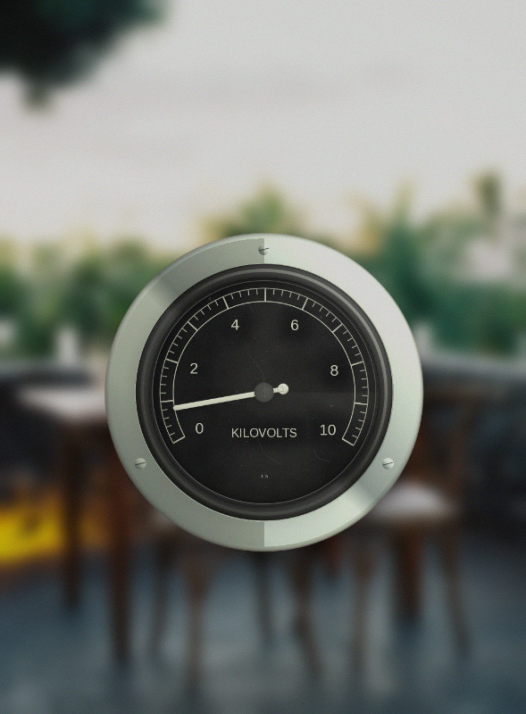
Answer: 0.8 kV
